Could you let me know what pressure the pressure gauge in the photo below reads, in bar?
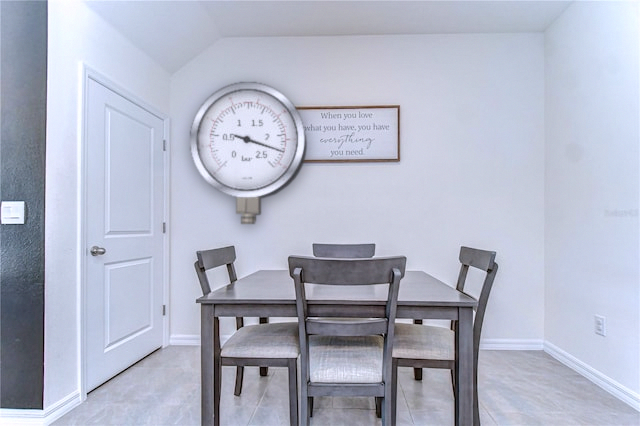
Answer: 2.25 bar
